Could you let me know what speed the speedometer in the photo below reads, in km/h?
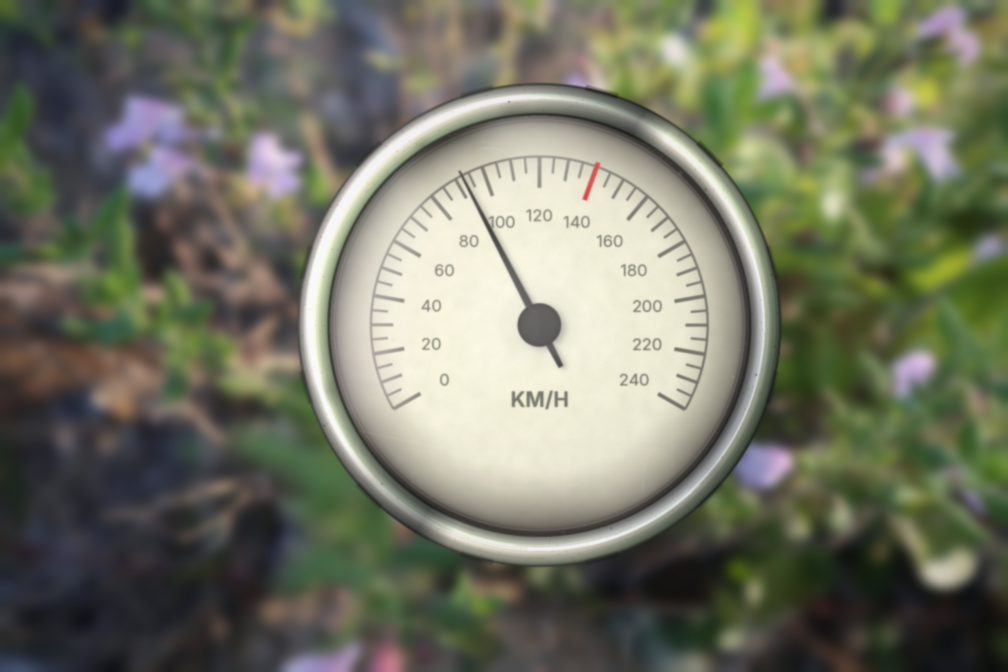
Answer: 92.5 km/h
